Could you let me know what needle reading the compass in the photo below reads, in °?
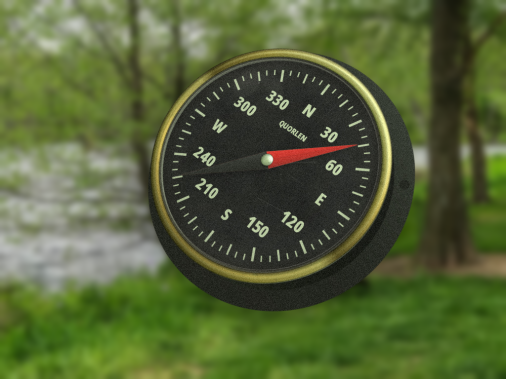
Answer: 45 °
